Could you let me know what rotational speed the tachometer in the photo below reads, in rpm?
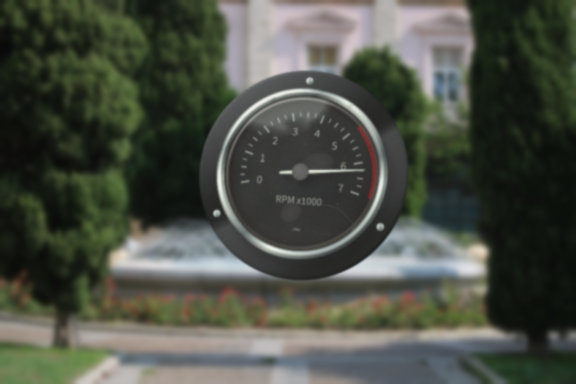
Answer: 6250 rpm
